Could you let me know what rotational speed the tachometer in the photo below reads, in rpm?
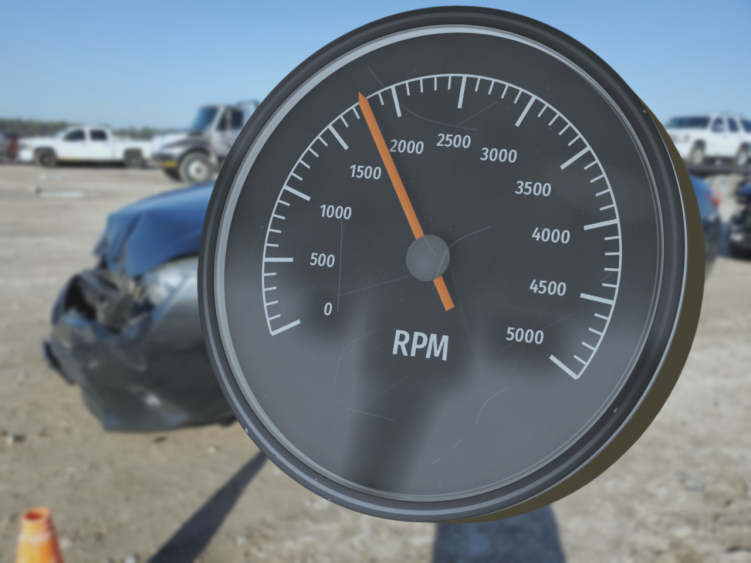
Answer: 1800 rpm
